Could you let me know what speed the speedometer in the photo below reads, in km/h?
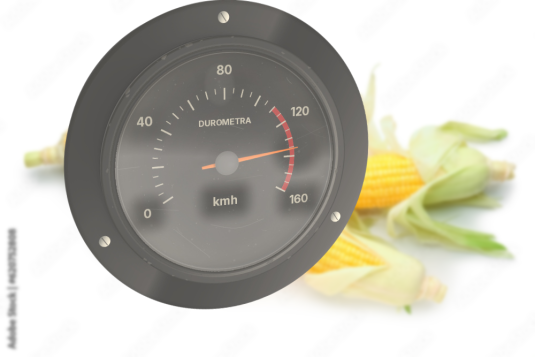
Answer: 135 km/h
